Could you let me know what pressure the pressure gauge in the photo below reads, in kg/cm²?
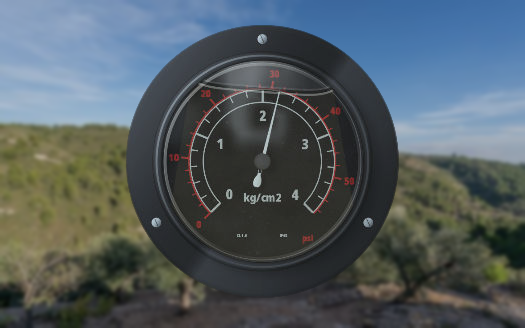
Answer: 2.2 kg/cm²
